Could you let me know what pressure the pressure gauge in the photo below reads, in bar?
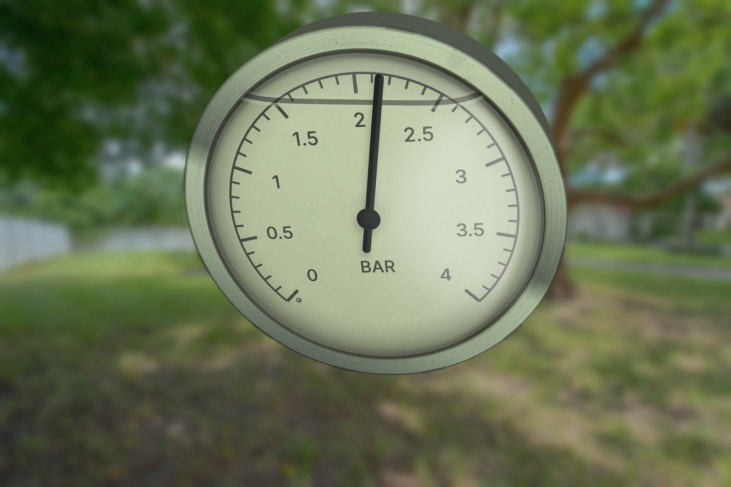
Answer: 2.15 bar
